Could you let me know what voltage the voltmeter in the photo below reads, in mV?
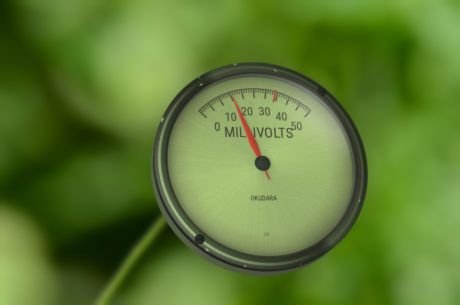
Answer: 15 mV
